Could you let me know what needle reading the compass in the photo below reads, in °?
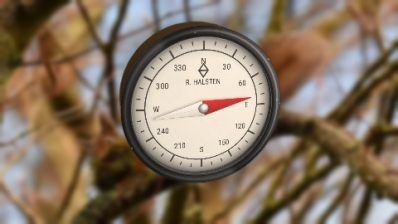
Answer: 80 °
